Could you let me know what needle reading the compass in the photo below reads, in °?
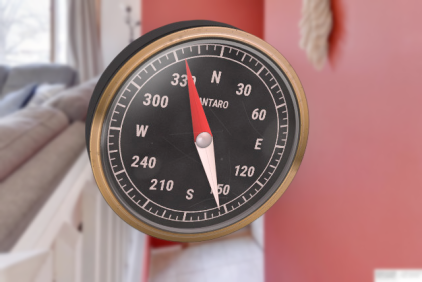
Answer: 335 °
